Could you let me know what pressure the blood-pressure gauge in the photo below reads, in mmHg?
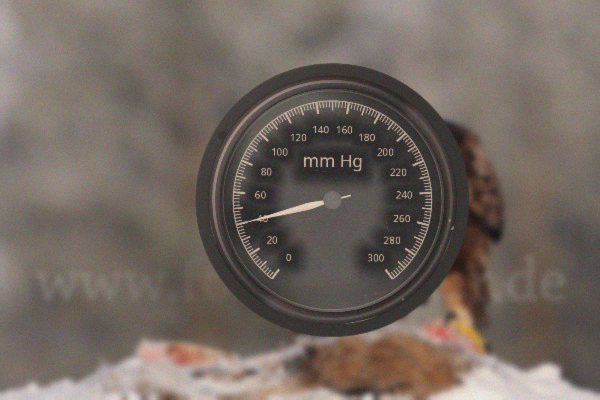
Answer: 40 mmHg
